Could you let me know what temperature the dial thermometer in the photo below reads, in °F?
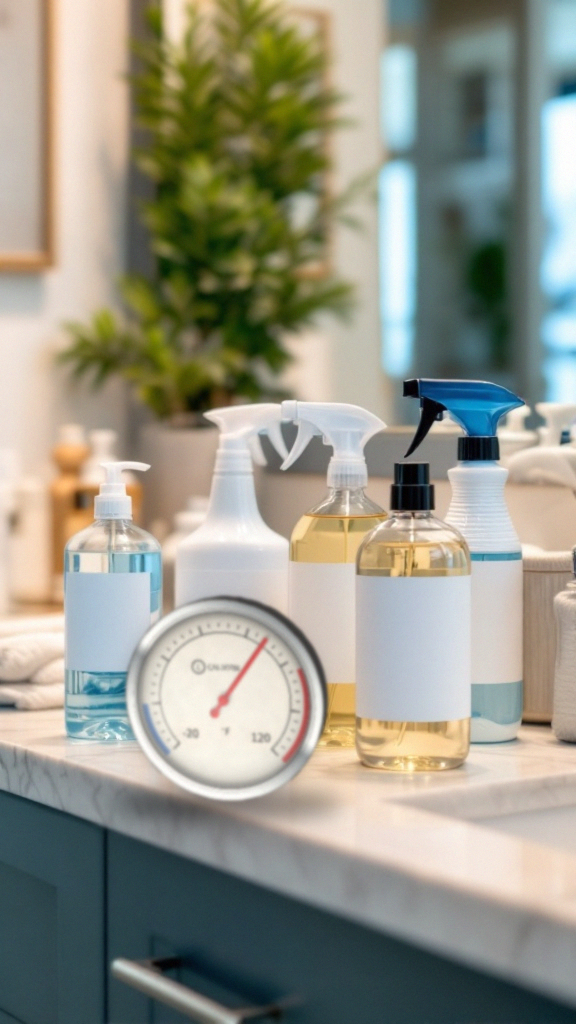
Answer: 68 °F
